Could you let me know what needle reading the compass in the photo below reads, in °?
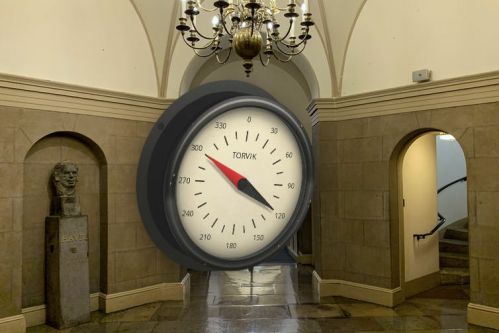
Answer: 300 °
